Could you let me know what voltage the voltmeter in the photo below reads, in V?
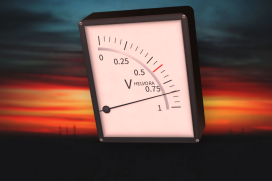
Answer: 0.85 V
